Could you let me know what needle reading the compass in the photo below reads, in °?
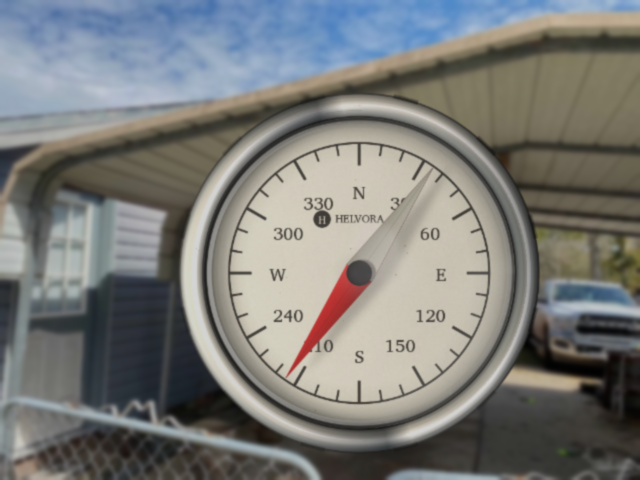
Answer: 215 °
